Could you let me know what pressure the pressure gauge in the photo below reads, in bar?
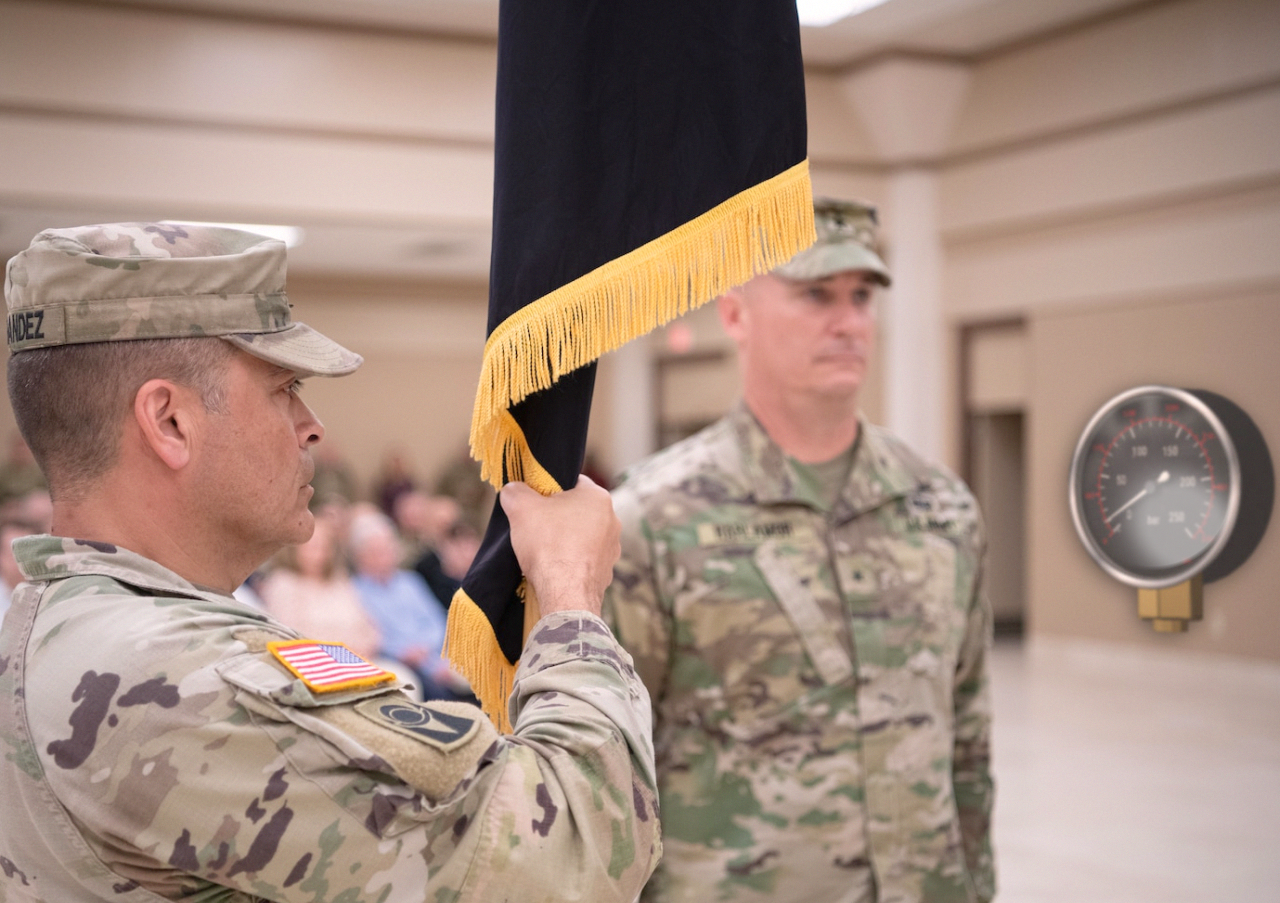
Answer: 10 bar
